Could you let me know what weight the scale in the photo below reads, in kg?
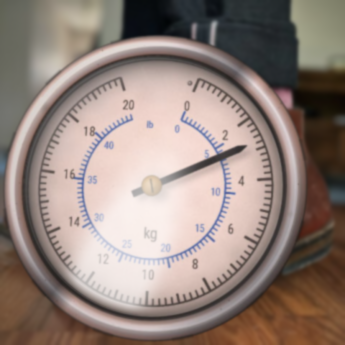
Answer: 2.8 kg
